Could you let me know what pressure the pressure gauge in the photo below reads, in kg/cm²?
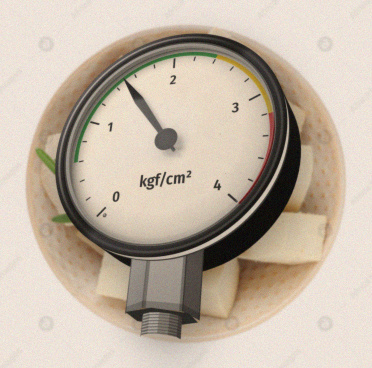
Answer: 1.5 kg/cm²
